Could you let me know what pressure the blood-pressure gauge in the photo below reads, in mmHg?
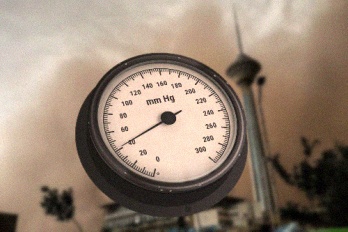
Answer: 40 mmHg
